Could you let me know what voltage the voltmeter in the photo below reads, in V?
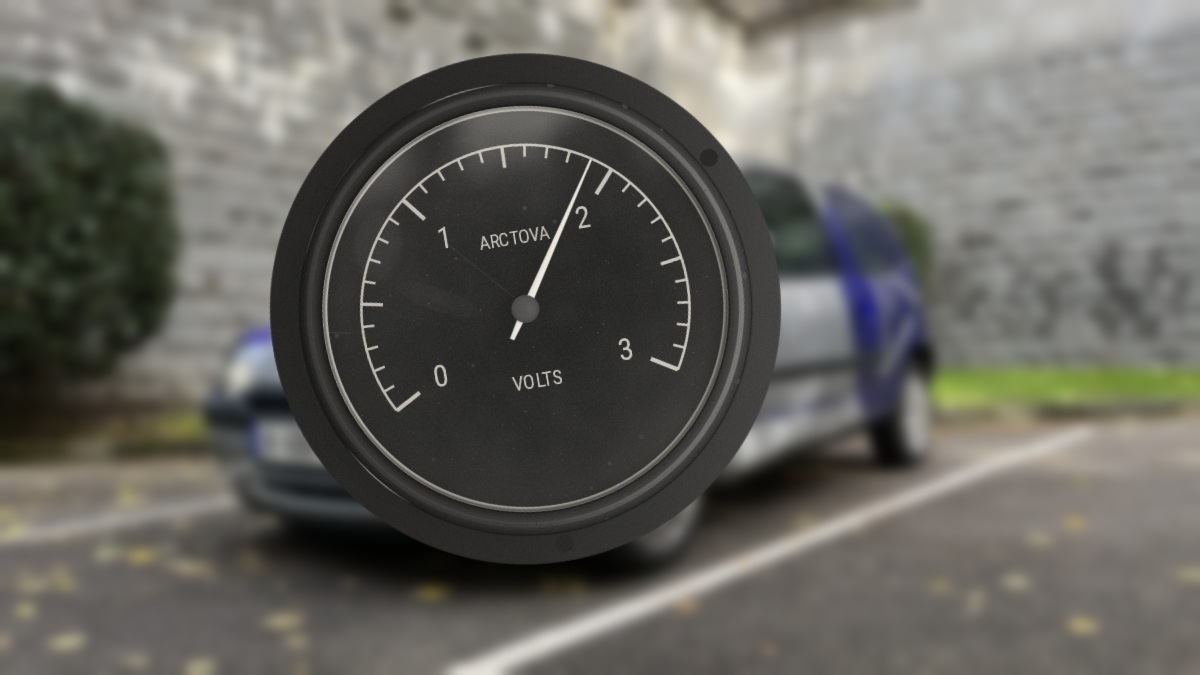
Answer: 1.9 V
